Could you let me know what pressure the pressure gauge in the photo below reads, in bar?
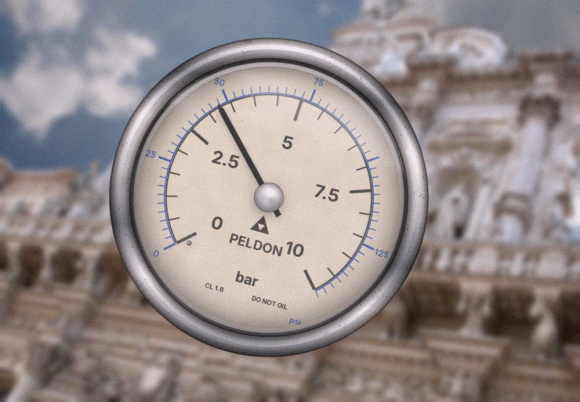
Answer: 3.25 bar
